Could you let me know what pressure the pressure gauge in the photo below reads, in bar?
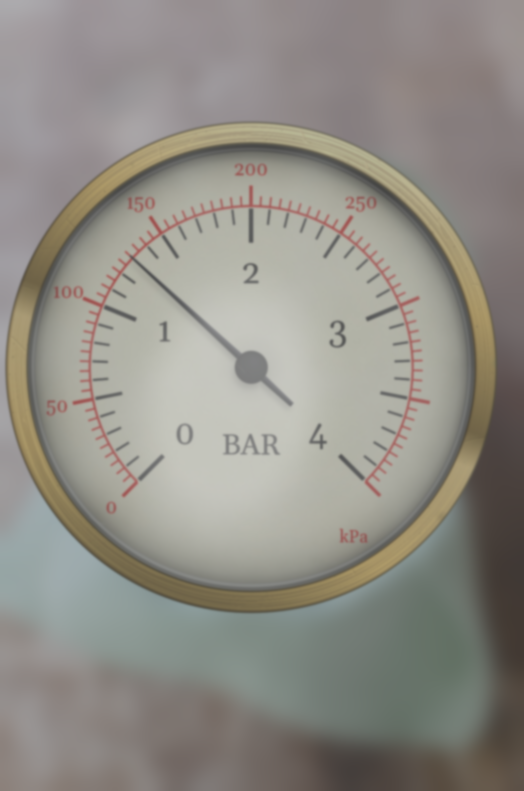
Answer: 1.3 bar
